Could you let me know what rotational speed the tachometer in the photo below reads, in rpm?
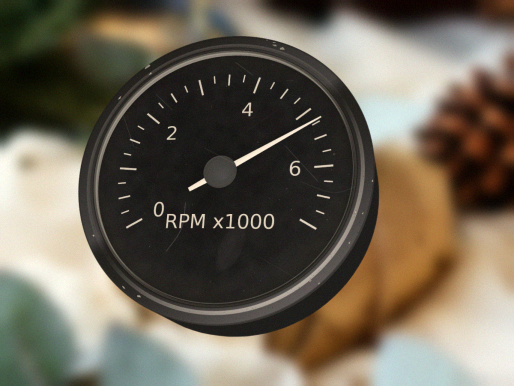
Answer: 5250 rpm
